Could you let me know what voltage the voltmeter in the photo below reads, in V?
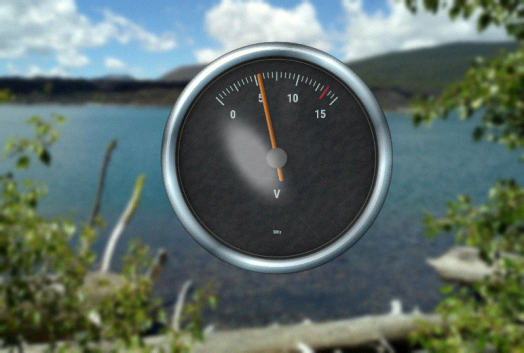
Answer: 5.5 V
